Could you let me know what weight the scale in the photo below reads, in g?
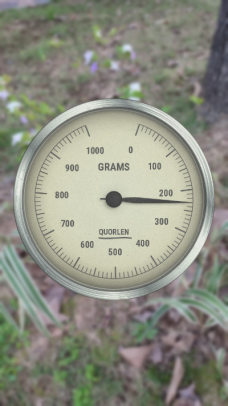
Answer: 230 g
